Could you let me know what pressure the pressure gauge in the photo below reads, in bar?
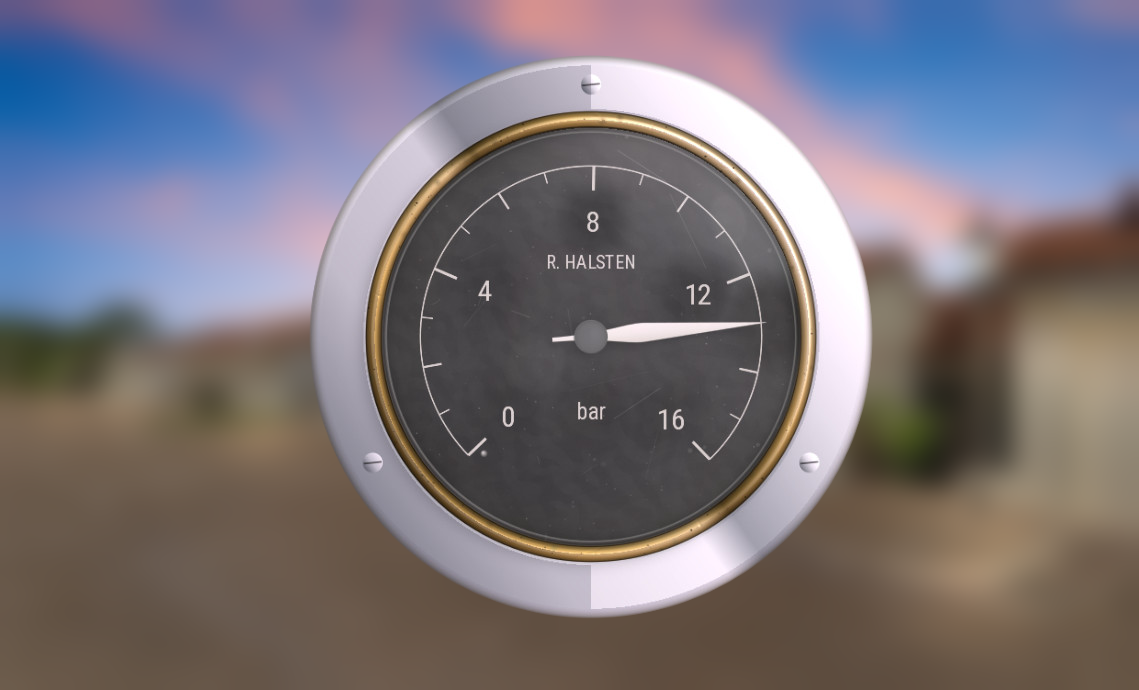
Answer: 13 bar
